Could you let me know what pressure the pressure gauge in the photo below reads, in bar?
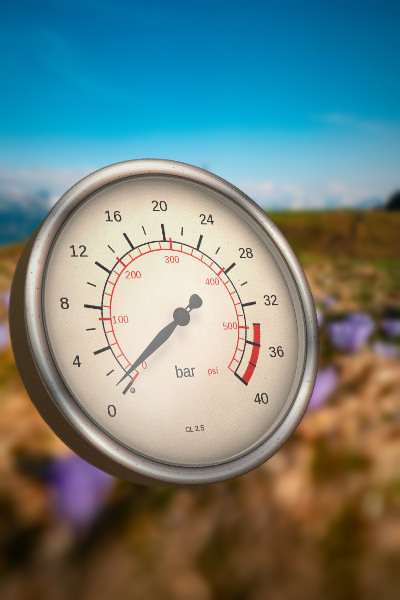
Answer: 1 bar
